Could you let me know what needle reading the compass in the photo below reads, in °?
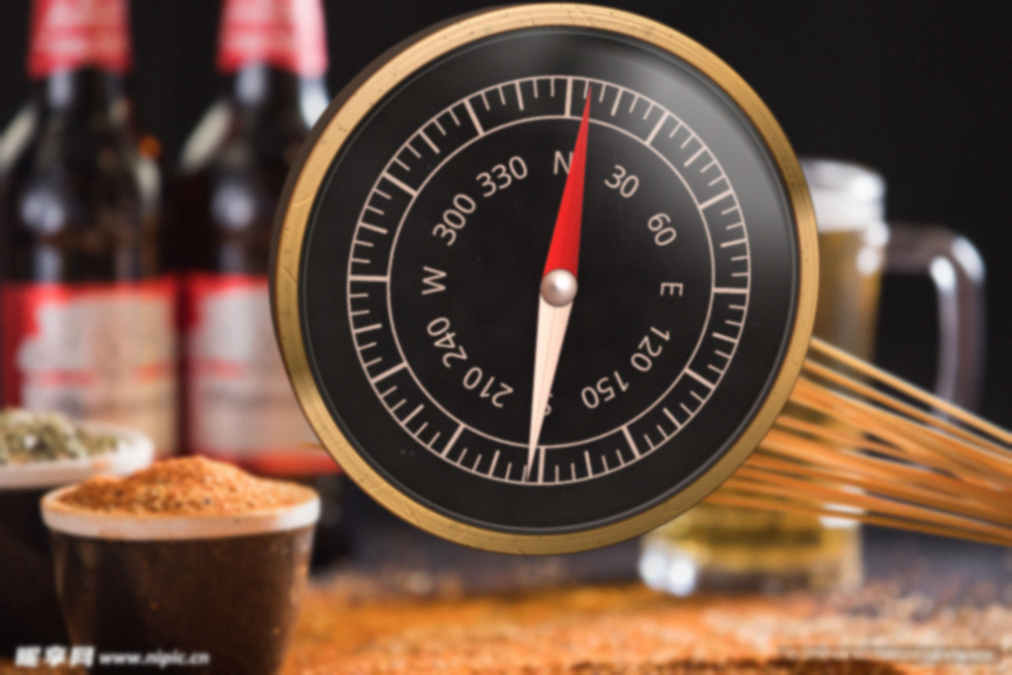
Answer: 5 °
